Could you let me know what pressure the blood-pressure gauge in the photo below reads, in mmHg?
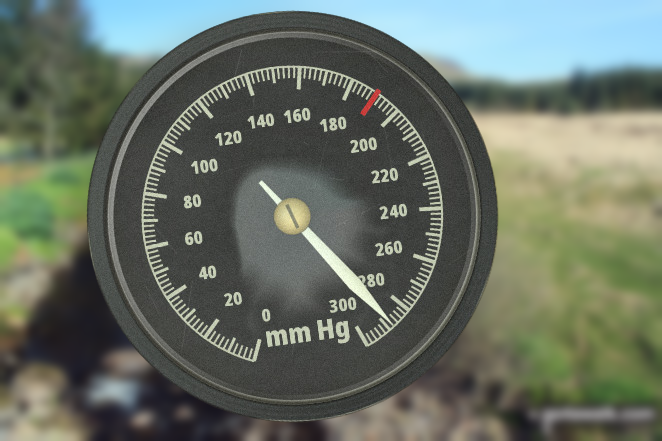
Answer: 288 mmHg
